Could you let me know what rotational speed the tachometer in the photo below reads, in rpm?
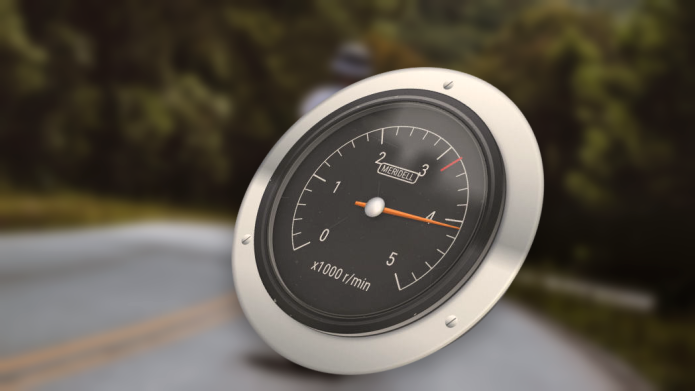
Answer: 4100 rpm
